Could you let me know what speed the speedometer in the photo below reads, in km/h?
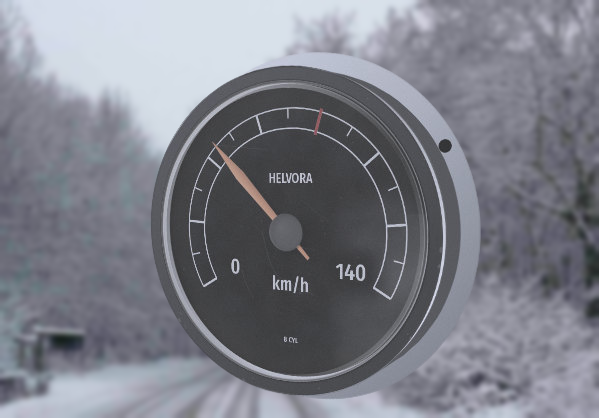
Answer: 45 km/h
